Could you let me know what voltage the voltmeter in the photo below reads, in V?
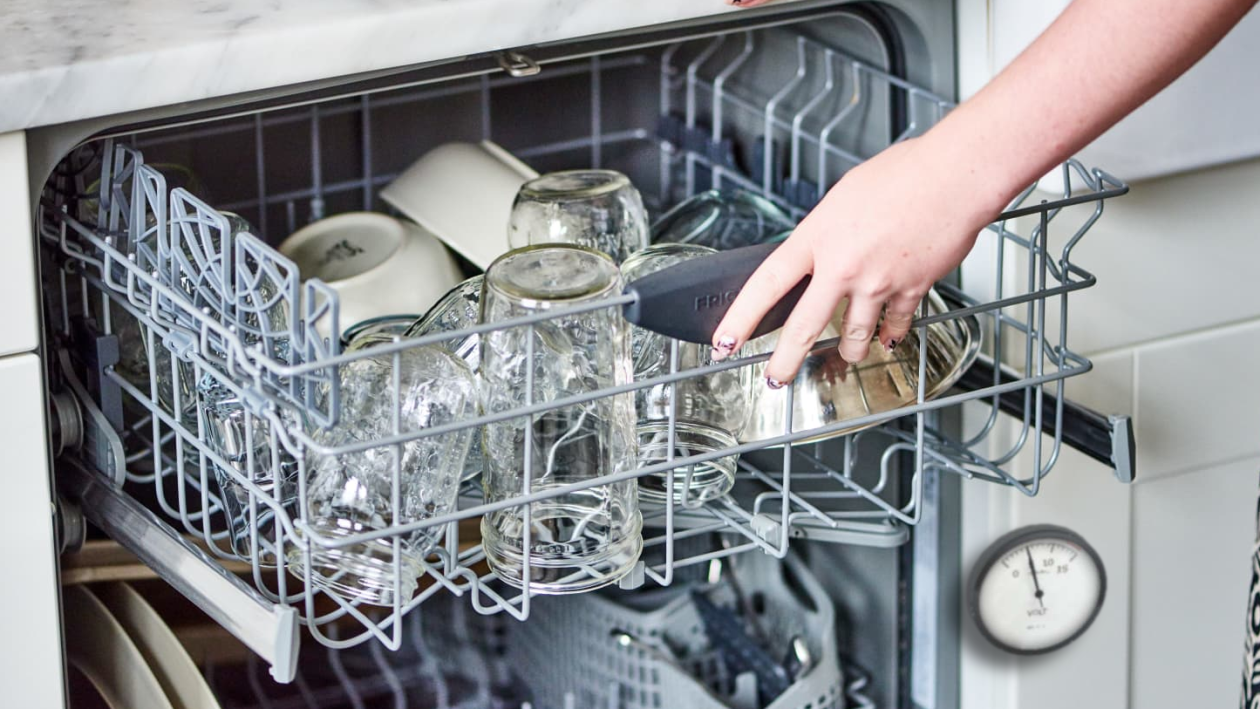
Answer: 5 V
